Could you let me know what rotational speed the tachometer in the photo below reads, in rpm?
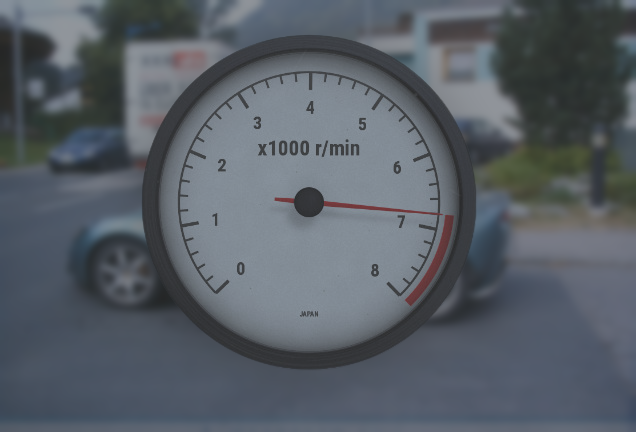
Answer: 6800 rpm
